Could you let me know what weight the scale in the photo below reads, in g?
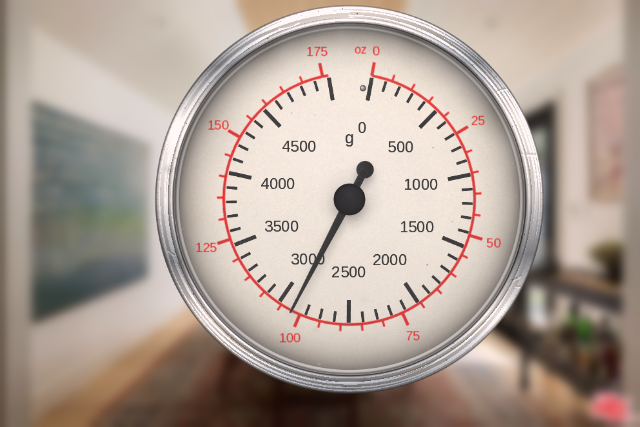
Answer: 2900 g
